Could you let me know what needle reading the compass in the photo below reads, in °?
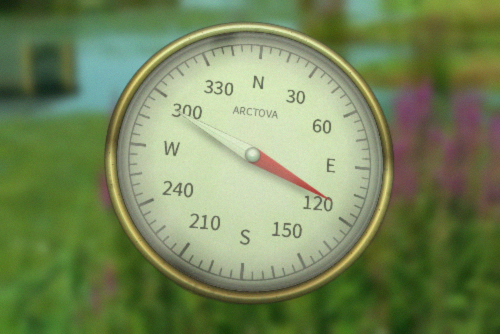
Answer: 115 °
